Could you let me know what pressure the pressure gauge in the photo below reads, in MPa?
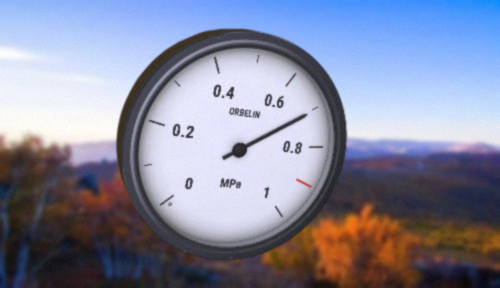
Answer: 0.7 MPa
